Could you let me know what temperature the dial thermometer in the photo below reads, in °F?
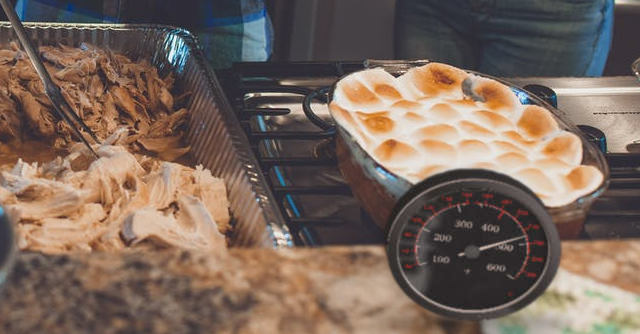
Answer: 475 °F
